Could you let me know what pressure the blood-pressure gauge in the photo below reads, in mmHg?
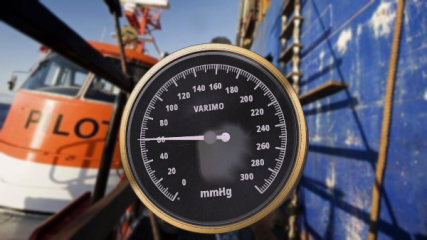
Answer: 60 mmHg
